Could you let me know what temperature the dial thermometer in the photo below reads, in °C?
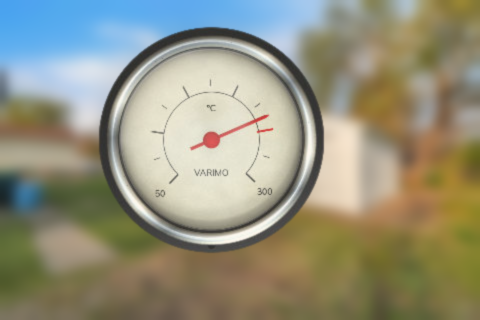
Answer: 237.5 °C
